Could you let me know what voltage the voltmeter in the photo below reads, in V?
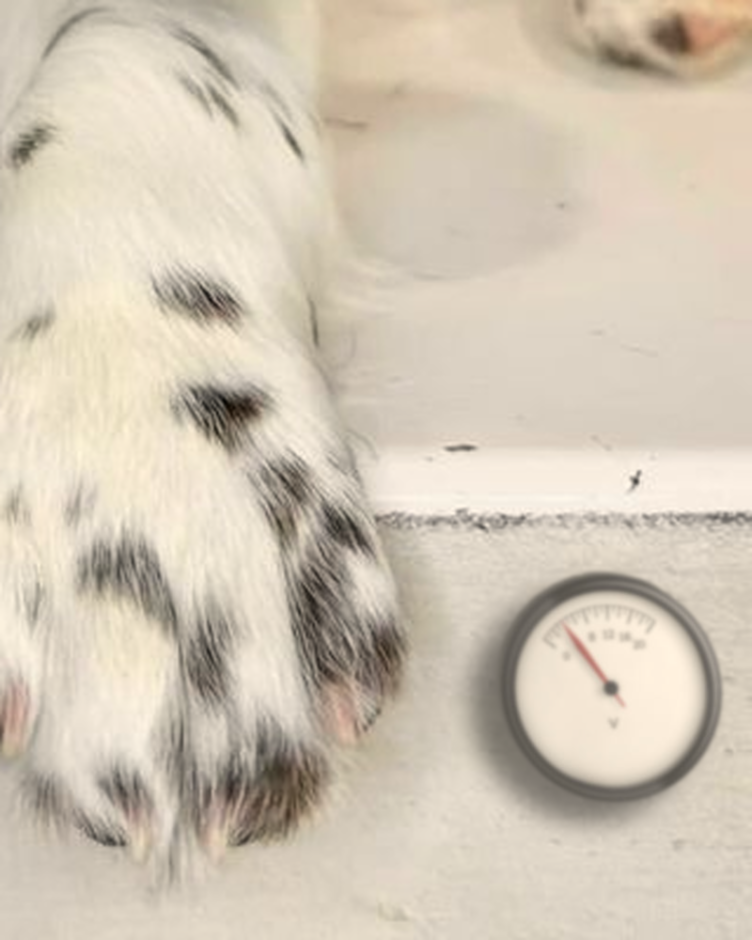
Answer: 4 V
